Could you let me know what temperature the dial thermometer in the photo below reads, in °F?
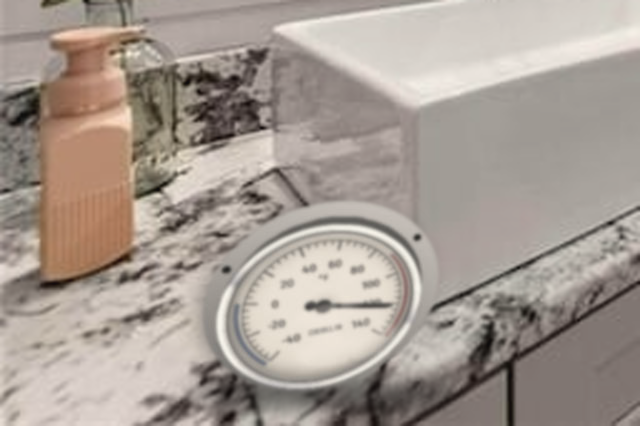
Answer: 120 °F
